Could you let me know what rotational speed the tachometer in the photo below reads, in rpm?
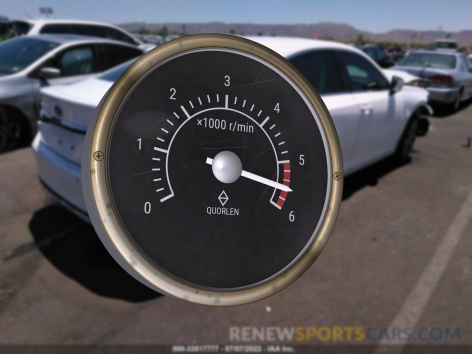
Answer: 5600 rpm
